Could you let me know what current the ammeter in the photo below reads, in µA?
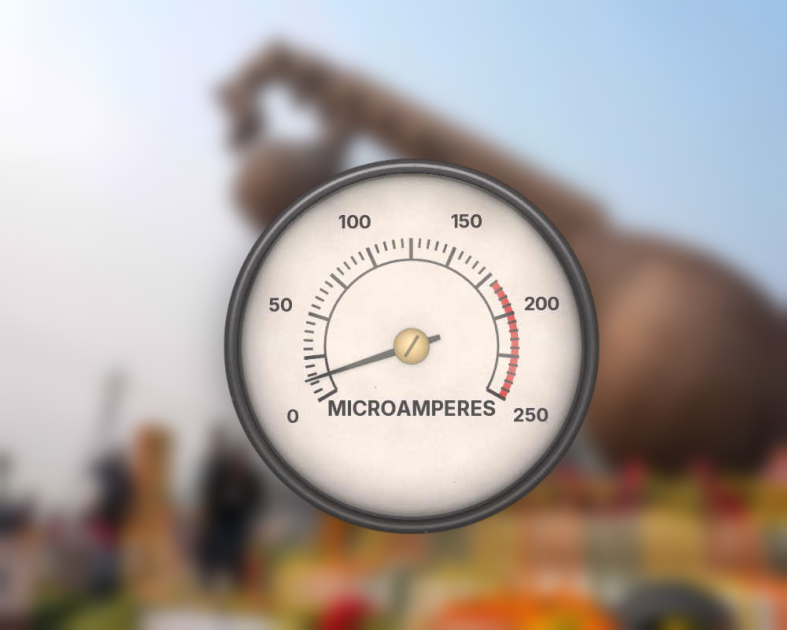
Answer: 12.5 µA
